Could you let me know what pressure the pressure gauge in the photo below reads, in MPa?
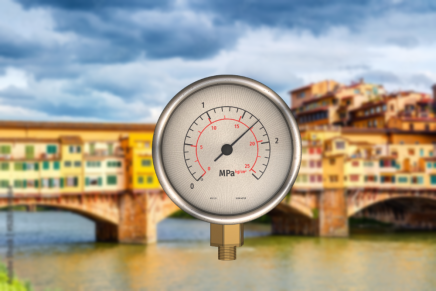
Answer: 1.7 MPa
